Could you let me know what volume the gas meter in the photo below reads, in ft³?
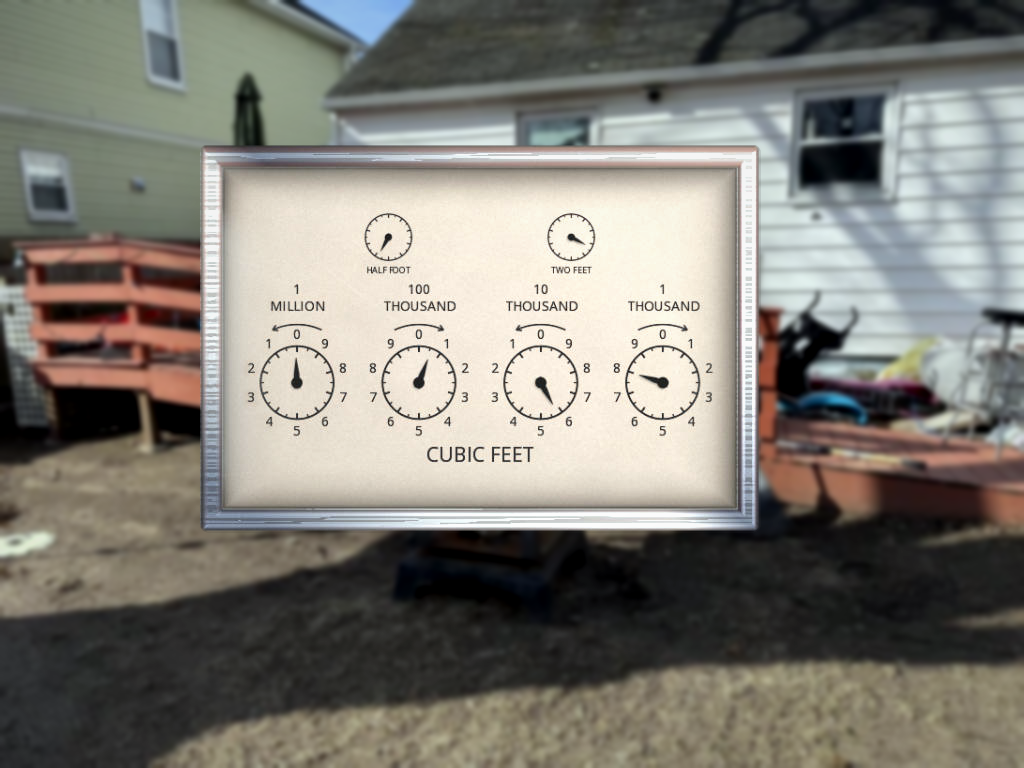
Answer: 5800 ft³
